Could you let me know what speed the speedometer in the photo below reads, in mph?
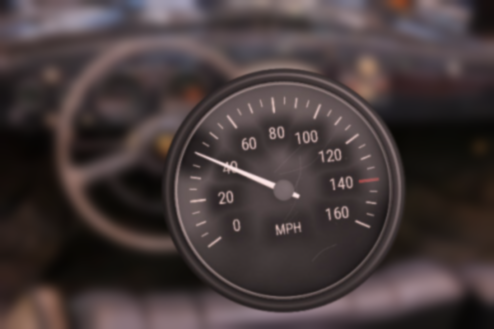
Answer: 40 mph
